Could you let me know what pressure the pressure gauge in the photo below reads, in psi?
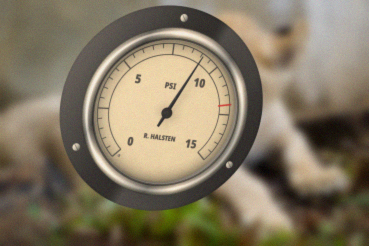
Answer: 9 psi
